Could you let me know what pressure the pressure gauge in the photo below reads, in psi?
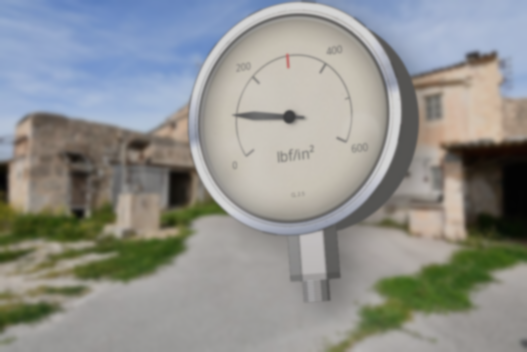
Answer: 100 psi
